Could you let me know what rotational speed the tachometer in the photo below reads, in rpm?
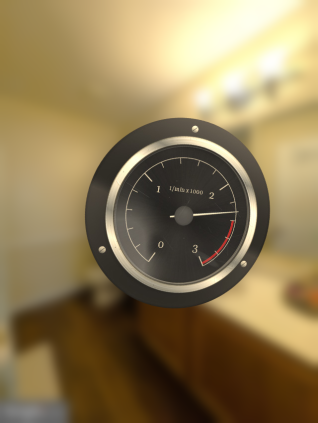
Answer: 2300 rpm
